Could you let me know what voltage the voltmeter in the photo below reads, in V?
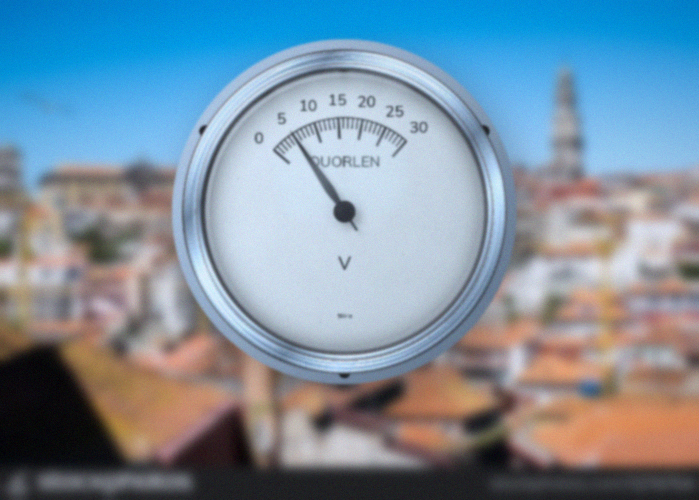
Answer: 5 V
